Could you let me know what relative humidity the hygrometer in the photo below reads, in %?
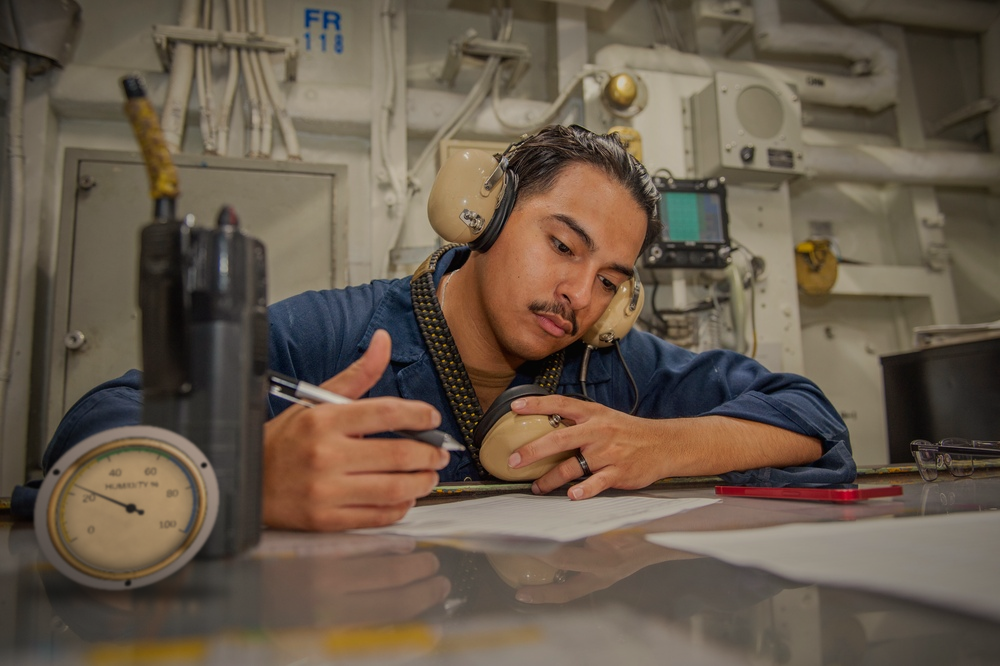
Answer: 24 %
